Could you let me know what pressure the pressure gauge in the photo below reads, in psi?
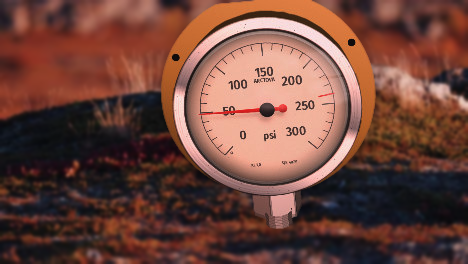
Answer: 50 psi
